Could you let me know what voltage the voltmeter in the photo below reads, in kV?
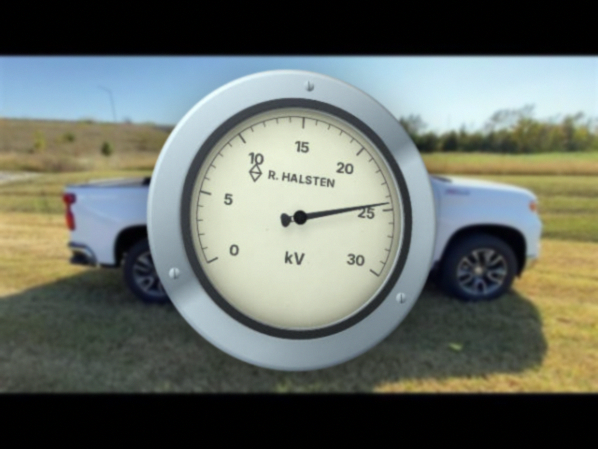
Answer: 24.5 kV
